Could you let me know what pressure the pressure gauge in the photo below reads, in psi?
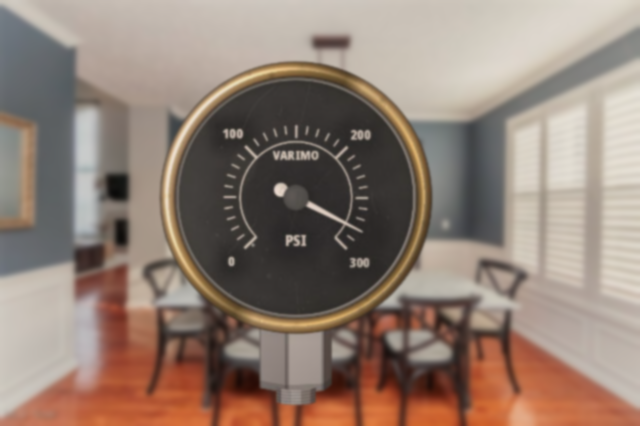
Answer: 280 psi
